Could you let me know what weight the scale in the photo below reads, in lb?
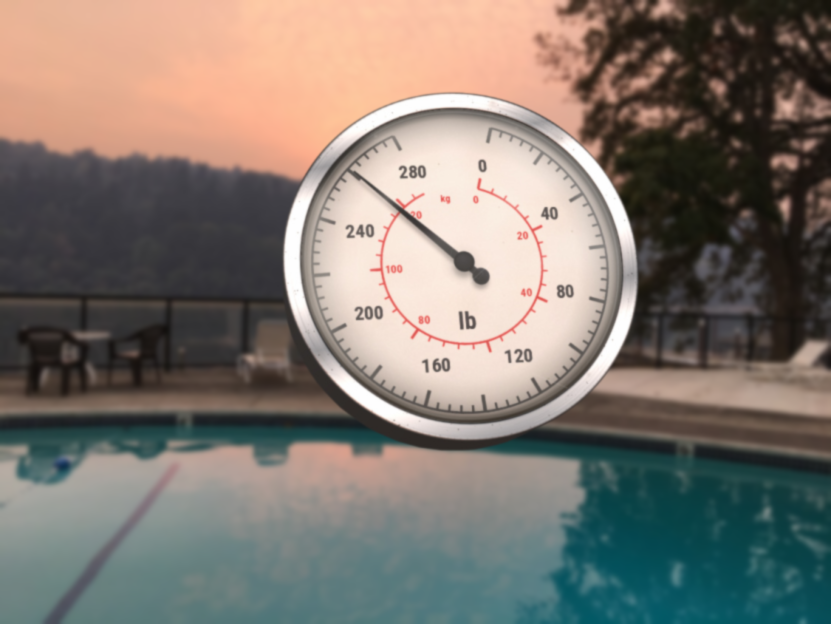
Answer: 260 lb
